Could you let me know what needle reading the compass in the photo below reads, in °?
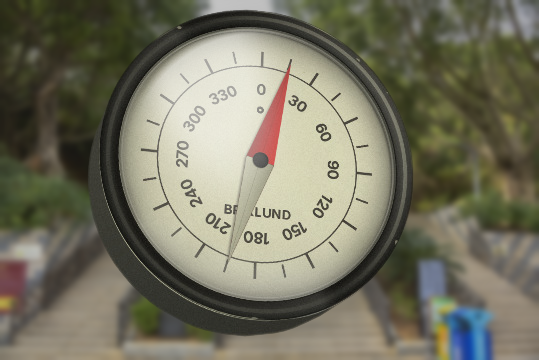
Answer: 15 °
